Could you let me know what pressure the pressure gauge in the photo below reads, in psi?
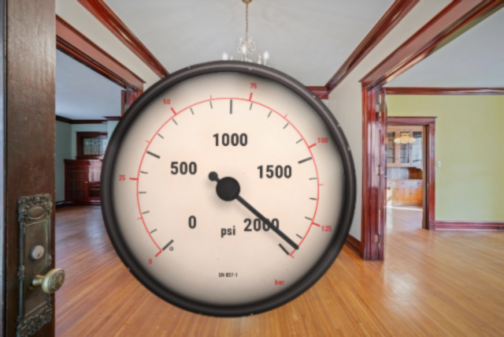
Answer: 1950 psi
